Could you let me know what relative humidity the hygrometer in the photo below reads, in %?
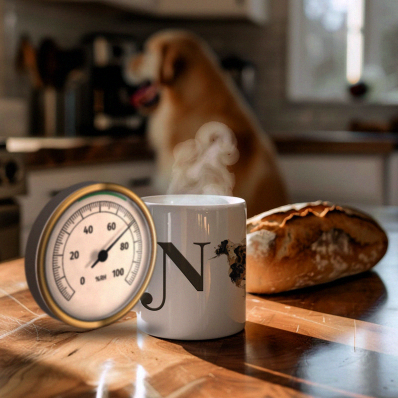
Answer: 70 %
